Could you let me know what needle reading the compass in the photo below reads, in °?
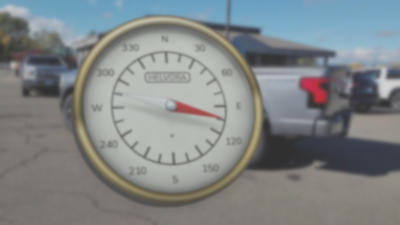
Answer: 105 °
